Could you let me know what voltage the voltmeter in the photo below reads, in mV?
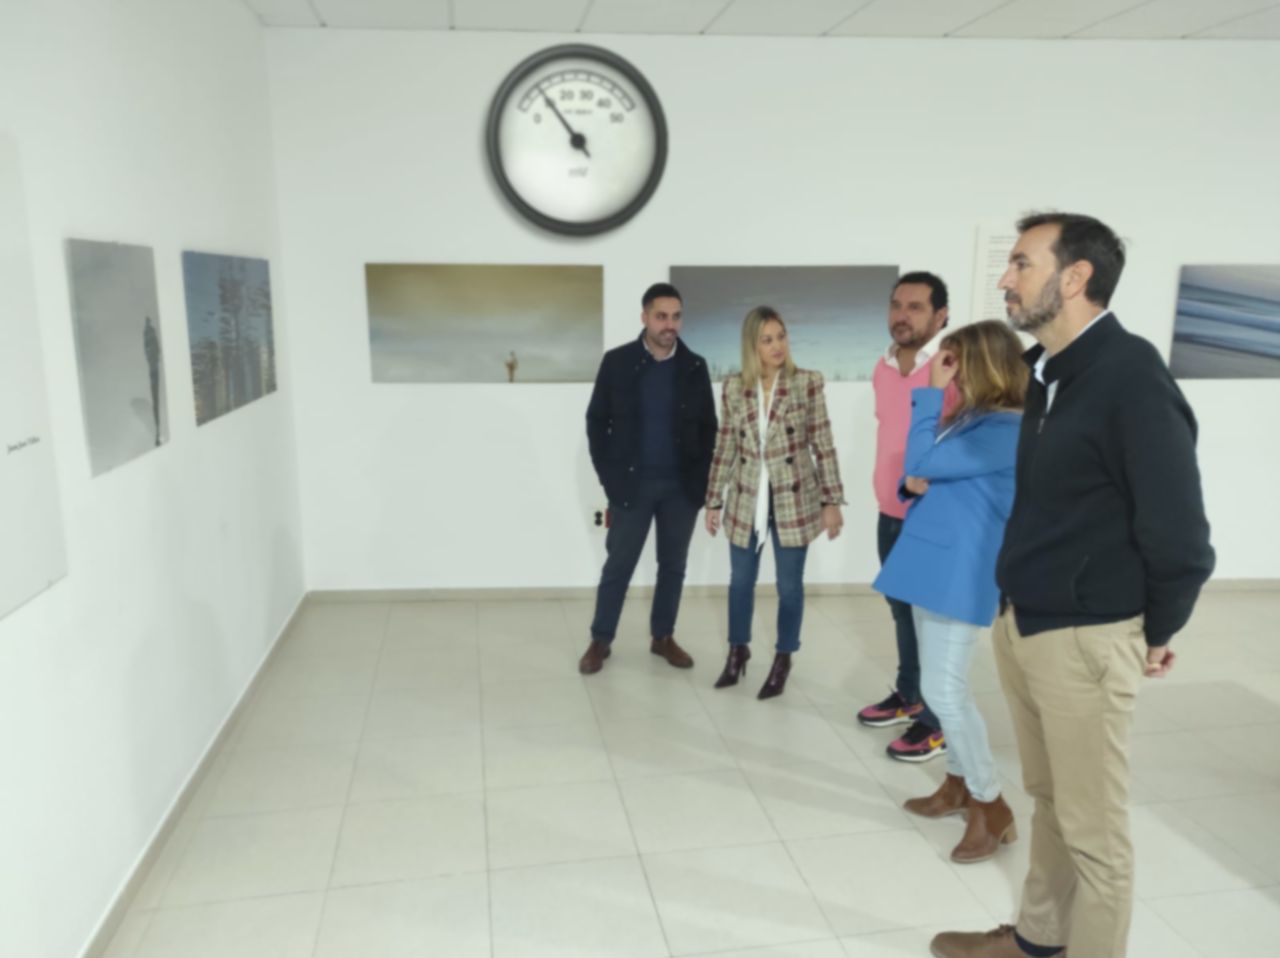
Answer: 10 mV
